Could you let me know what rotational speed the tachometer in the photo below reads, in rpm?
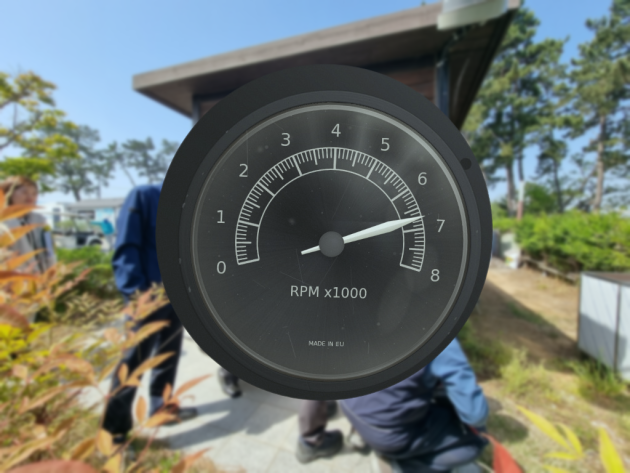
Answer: 6700 rpm
